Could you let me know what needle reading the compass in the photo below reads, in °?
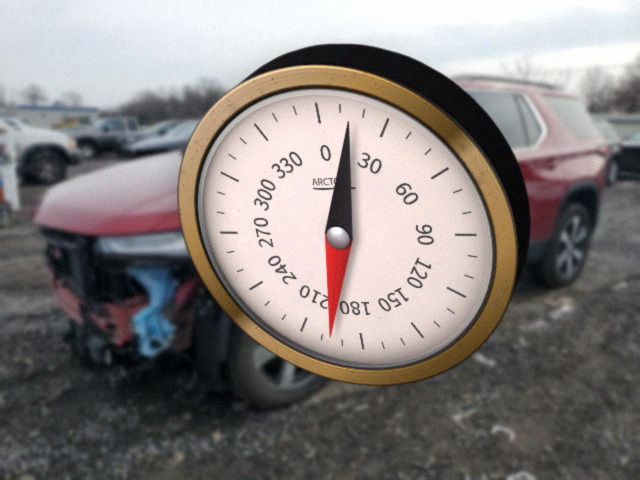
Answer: 195 °
